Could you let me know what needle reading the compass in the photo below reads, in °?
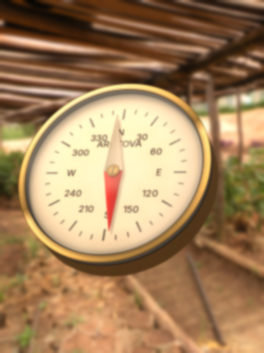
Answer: 175 °
